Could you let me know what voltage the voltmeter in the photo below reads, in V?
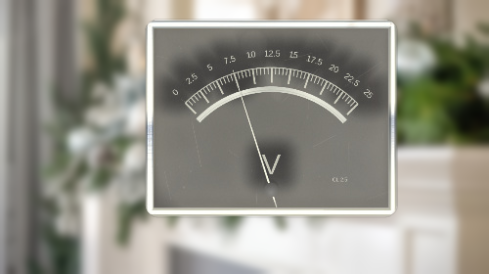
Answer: 7.5 V
